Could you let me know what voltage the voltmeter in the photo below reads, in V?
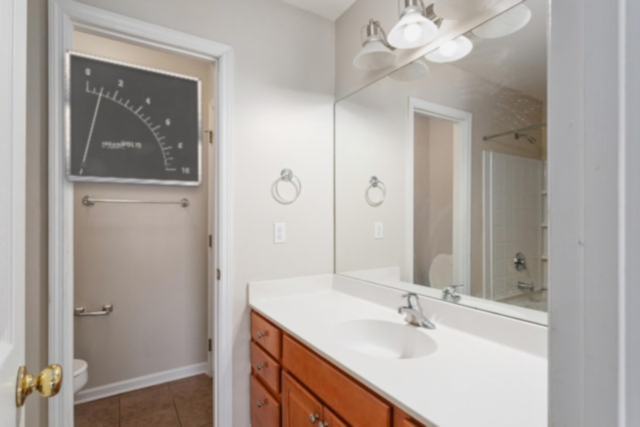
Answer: 1 V
